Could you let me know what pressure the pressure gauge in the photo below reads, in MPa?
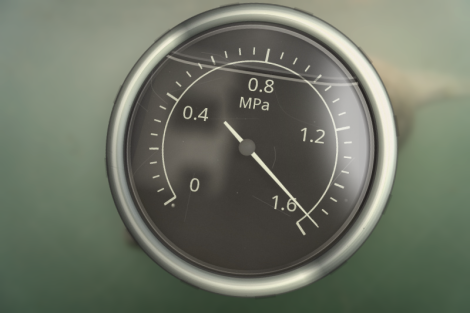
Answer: 1.55 MPa
